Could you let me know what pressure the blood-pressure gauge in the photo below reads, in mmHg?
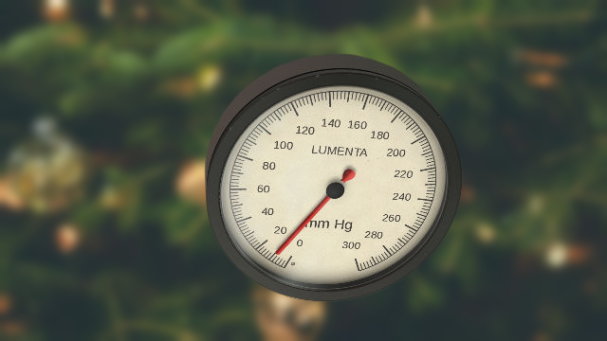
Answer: 10 mmHg
